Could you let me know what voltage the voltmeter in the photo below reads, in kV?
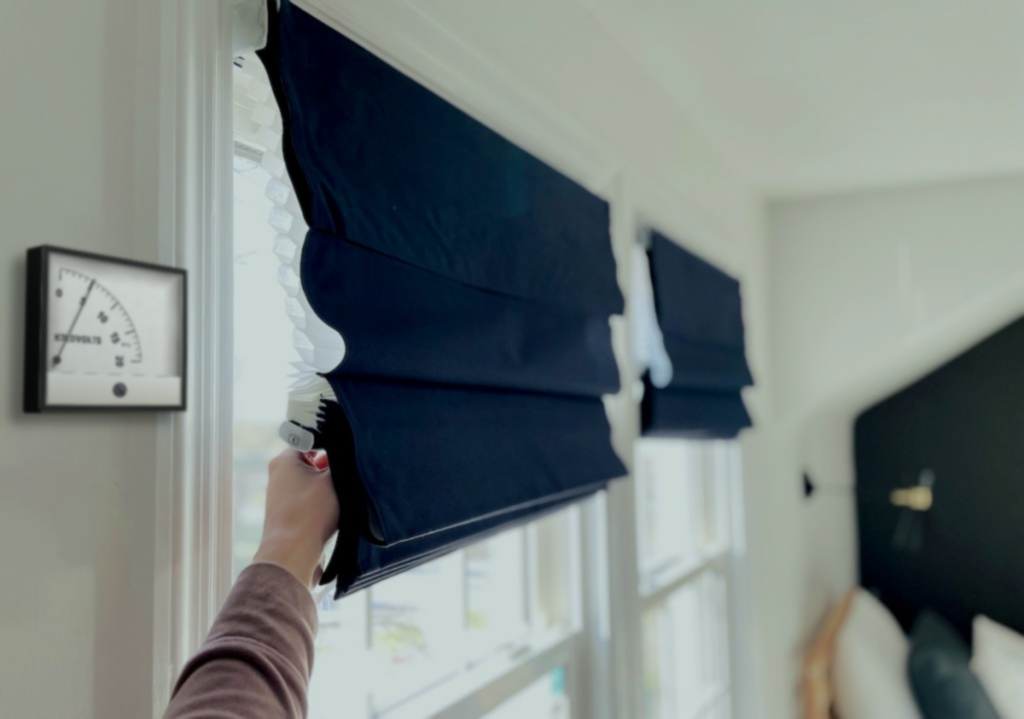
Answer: 5 kV
